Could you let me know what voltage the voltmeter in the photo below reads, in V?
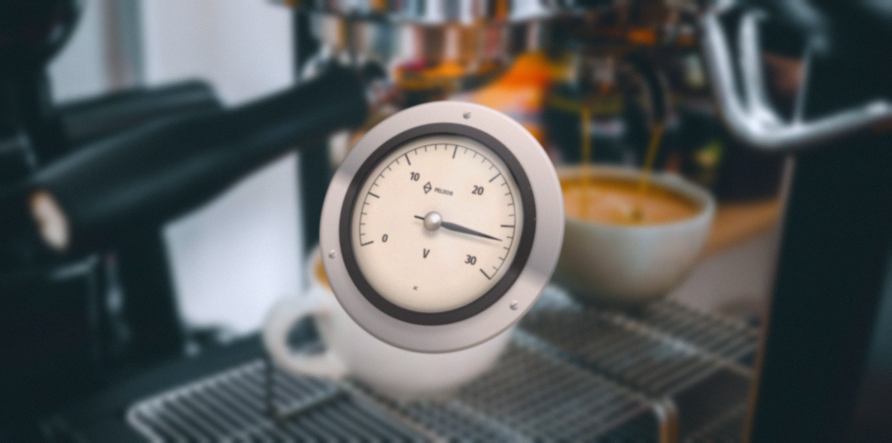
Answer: 26.5 V
